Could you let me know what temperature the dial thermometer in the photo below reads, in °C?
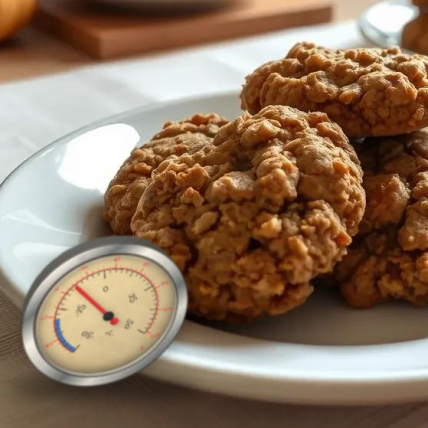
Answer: -12.5 °C
